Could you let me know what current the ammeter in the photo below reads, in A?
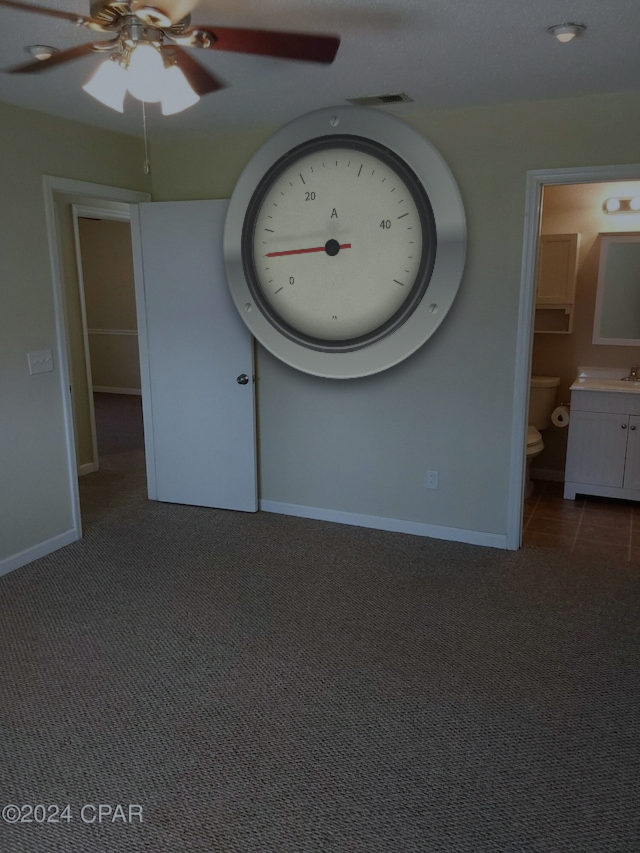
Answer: 6 A
